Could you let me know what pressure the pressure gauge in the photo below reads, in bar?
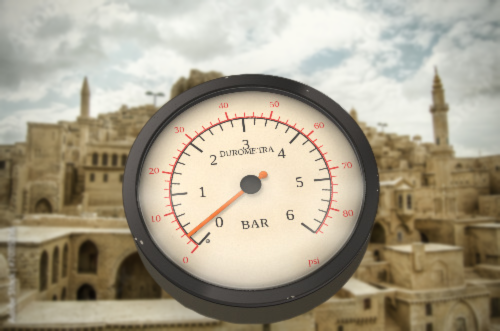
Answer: 0.2 bar
